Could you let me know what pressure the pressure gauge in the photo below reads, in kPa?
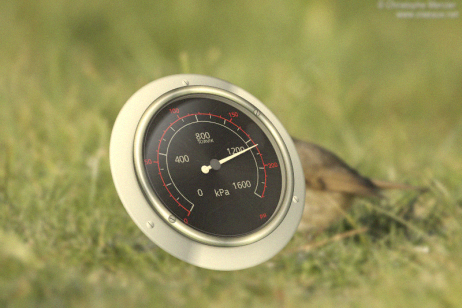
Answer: 1250 kPa
